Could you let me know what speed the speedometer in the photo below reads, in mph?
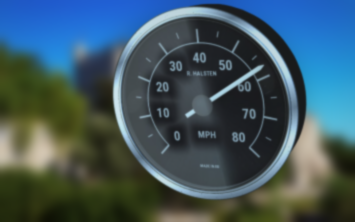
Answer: 57.5 mph
